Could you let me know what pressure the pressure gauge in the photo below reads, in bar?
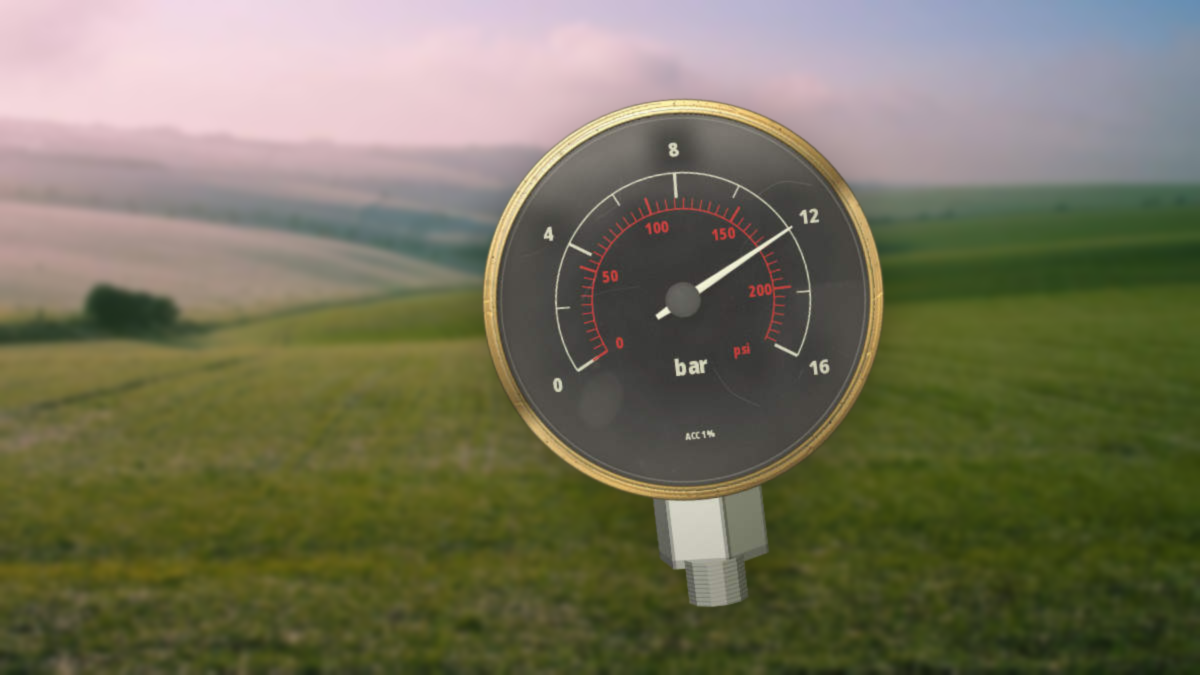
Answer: 12 bar
